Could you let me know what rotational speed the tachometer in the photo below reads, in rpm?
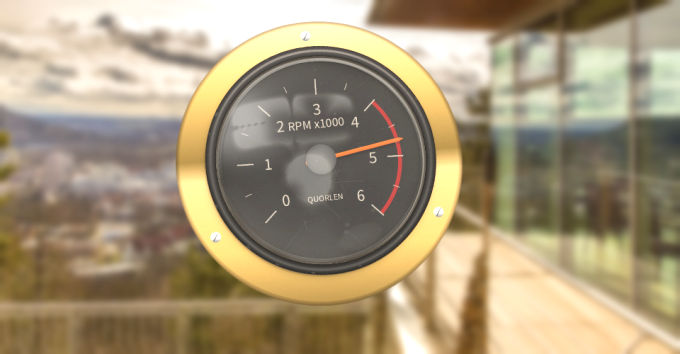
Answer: 4750 rpm
